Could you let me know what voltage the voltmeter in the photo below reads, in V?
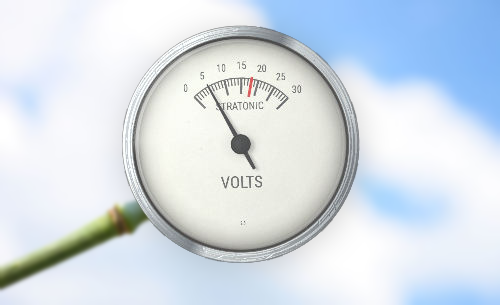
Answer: 5 V
